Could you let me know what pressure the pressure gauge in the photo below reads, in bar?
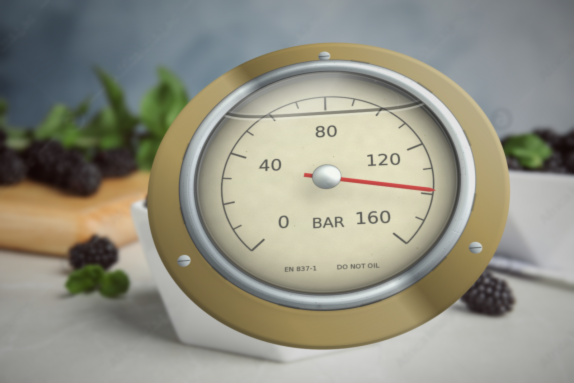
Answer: 140 bar
